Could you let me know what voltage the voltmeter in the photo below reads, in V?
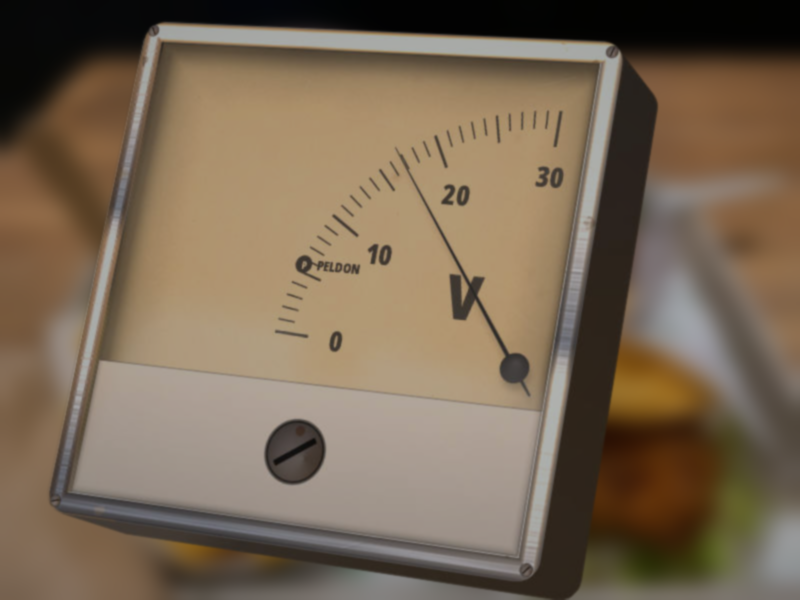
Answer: 17 V
